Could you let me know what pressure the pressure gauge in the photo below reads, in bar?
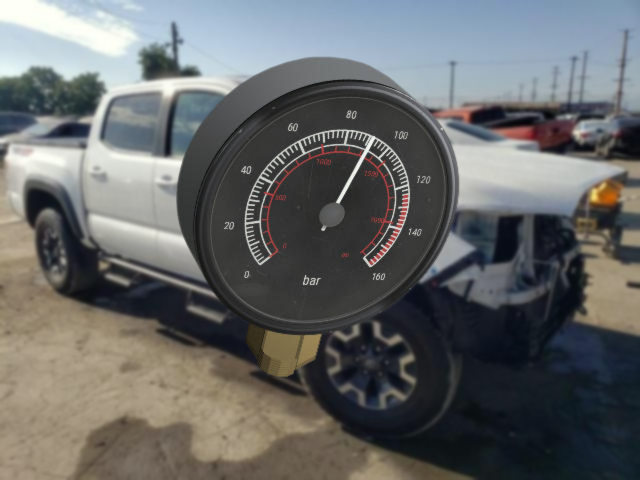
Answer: 90 bar
